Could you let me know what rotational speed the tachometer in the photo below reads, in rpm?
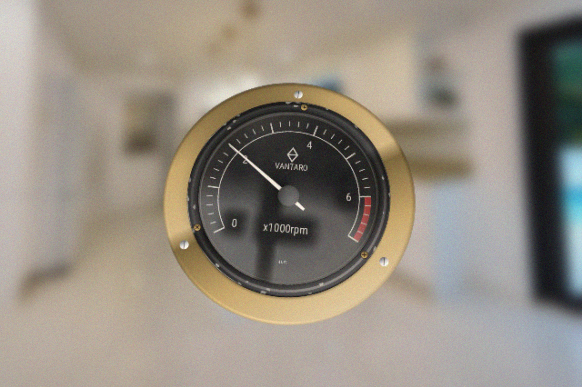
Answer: 2000 rpm
